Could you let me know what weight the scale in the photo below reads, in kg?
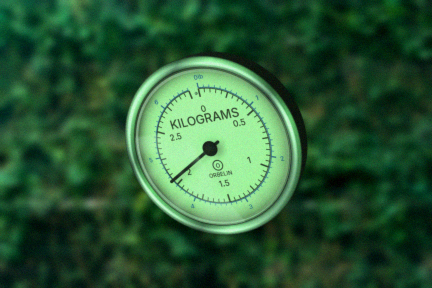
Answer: 2.05 kg
